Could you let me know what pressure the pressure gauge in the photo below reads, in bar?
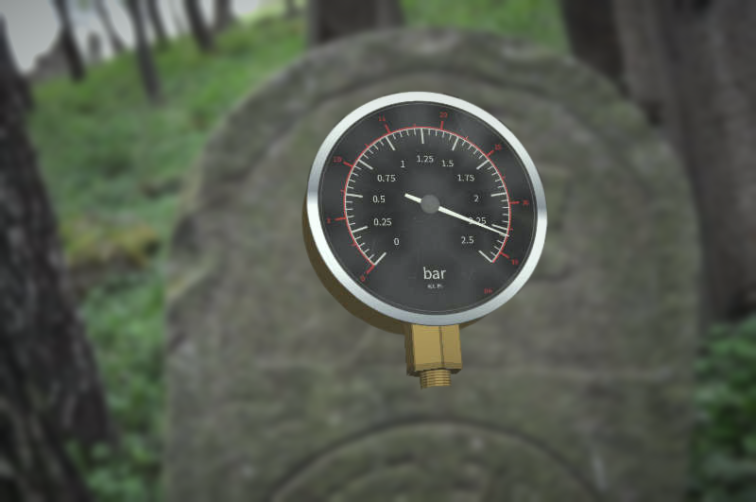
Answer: 2.3 bar
